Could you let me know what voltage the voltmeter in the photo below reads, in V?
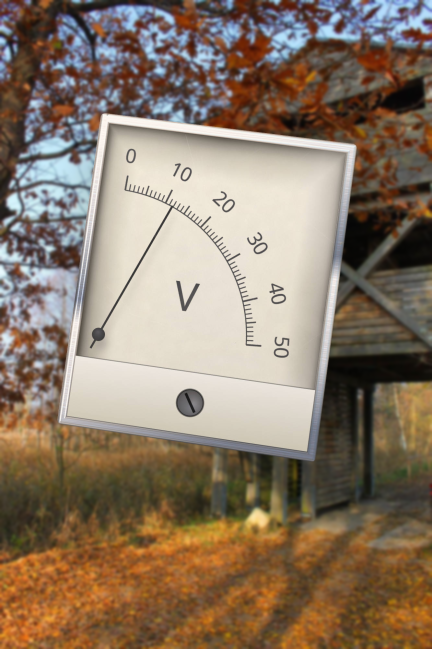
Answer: 12 V
